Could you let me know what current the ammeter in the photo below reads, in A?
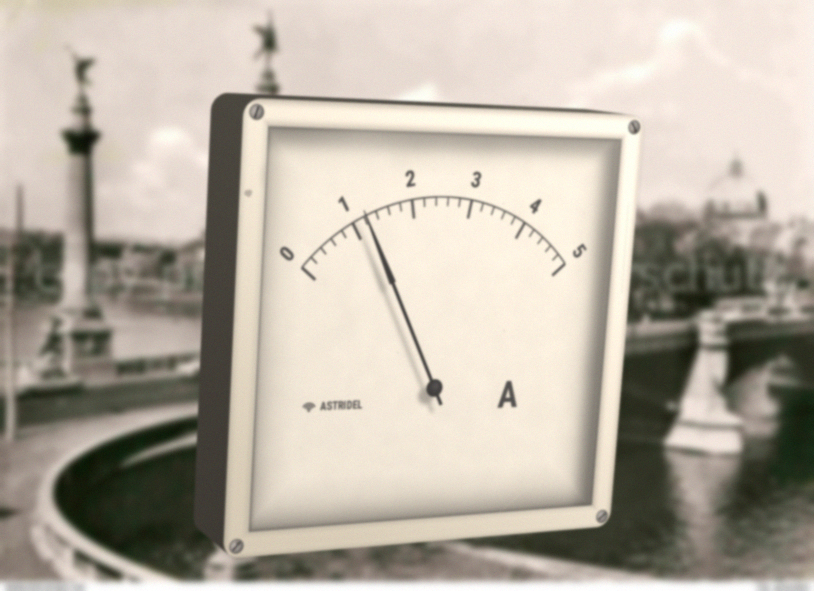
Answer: 1.2 A
